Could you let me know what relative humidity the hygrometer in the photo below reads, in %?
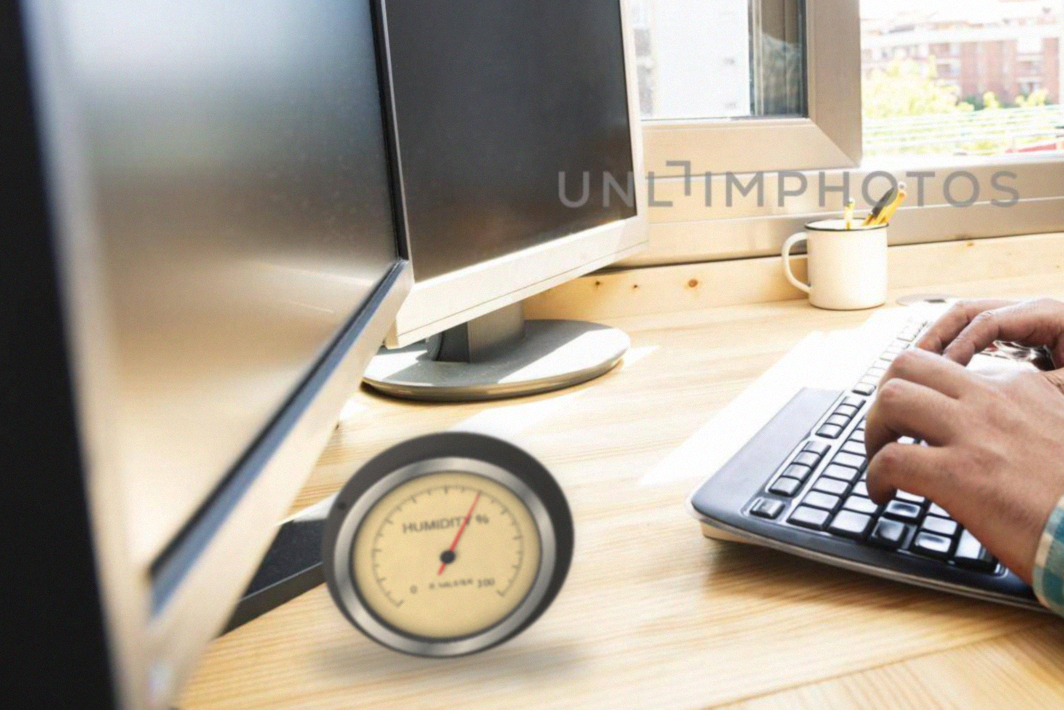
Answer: 60 %
